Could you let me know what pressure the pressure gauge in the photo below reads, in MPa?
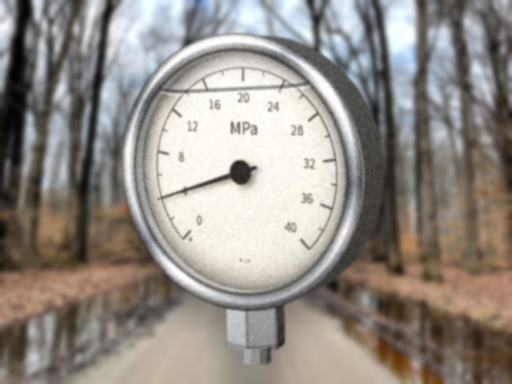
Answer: 4 MPa
